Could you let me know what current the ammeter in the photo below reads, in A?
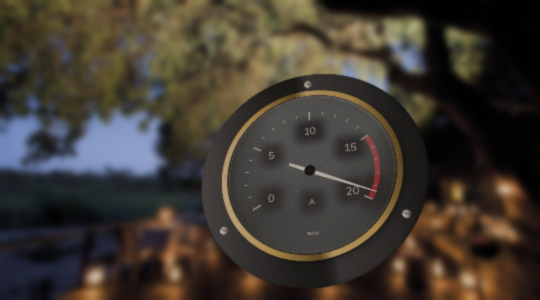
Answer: 19.5 A
